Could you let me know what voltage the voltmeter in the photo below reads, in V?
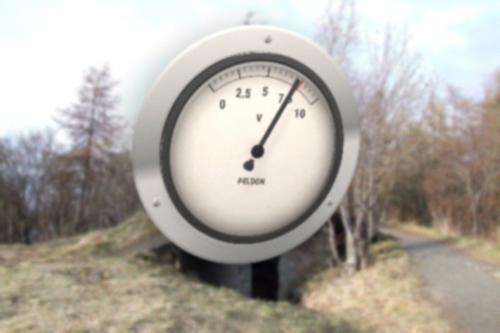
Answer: 7.5 V
